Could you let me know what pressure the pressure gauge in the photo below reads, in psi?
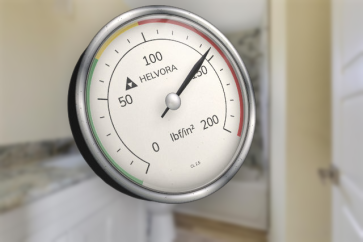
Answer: 145 psi
